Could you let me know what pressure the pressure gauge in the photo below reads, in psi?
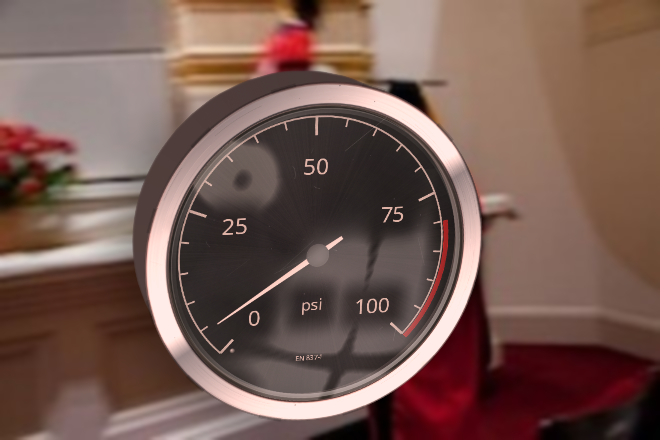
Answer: 5 psi
